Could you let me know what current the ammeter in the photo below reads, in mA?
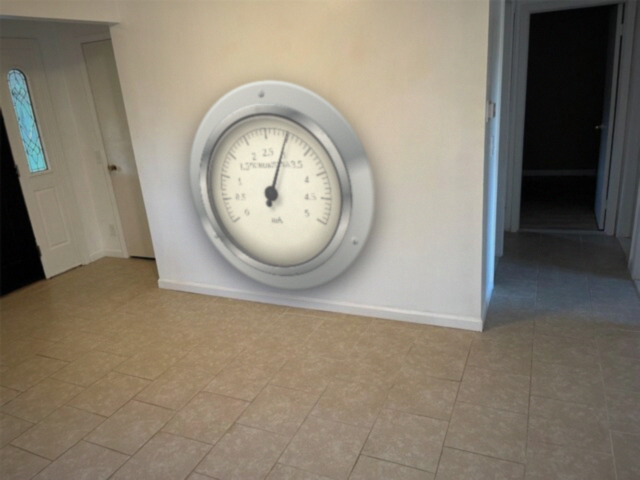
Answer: 3 mA
